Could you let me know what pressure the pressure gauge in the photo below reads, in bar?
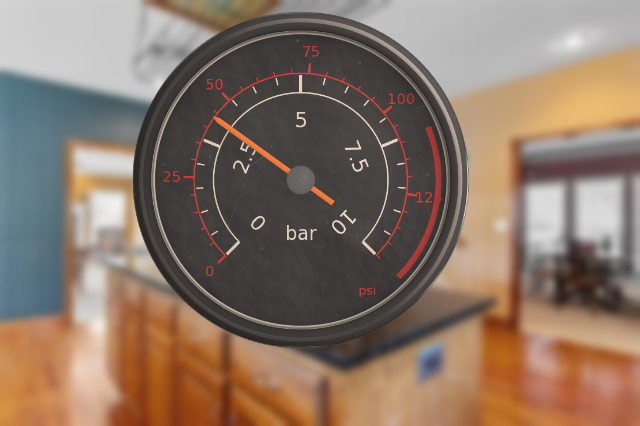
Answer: 3 bar
